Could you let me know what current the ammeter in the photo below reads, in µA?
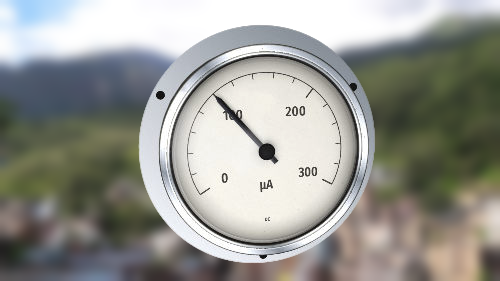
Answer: 100 µA
